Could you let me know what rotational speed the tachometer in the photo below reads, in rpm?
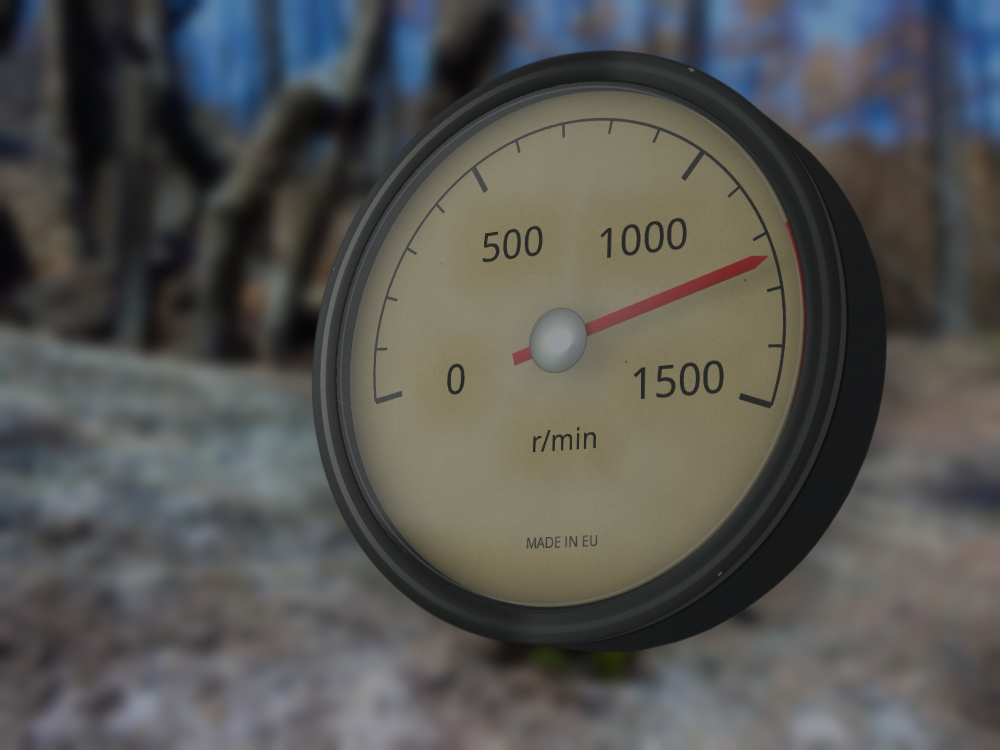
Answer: 1250 rpm
